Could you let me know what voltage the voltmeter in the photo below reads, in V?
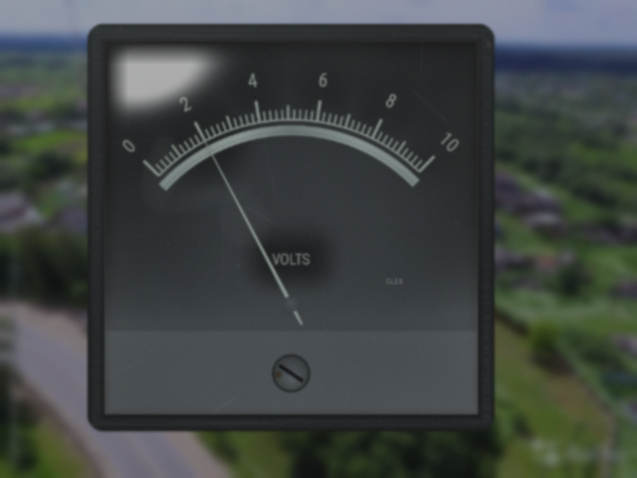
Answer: 2 V
